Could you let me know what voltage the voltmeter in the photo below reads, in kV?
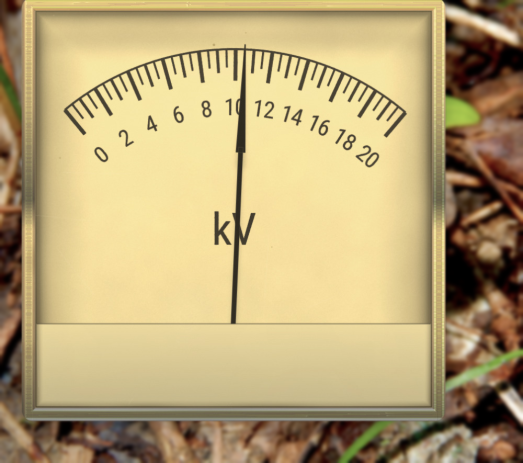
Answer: 10.5 kV
